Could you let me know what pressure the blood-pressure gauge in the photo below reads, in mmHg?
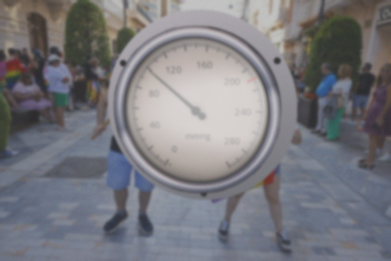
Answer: 100 mmHg
